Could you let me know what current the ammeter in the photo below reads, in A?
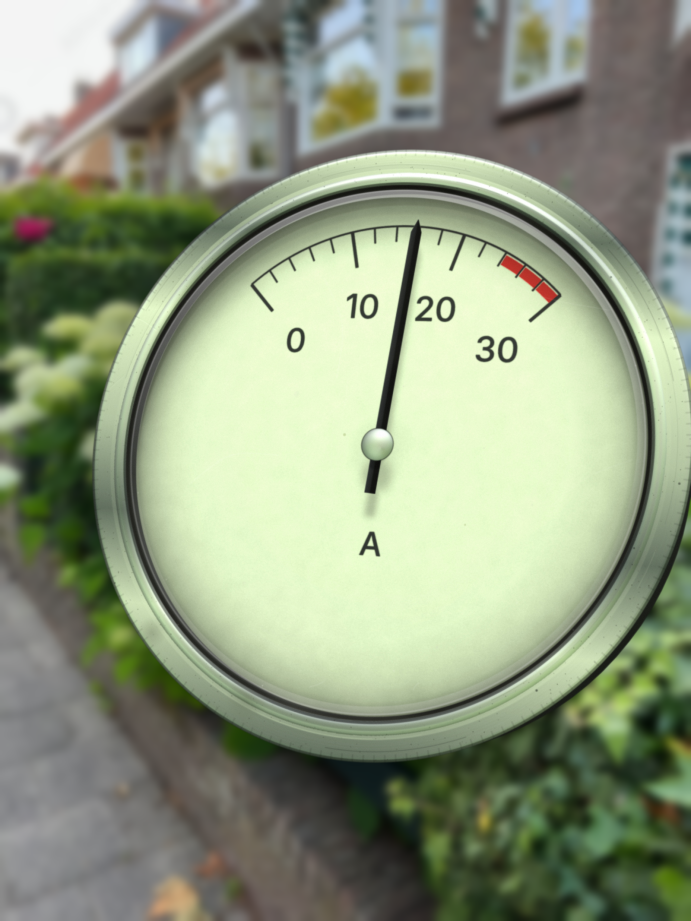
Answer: 16 A
